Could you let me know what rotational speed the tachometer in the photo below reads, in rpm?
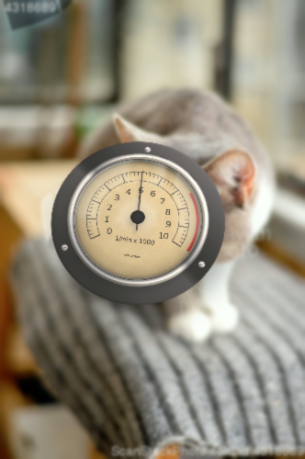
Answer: 5000 rpm
